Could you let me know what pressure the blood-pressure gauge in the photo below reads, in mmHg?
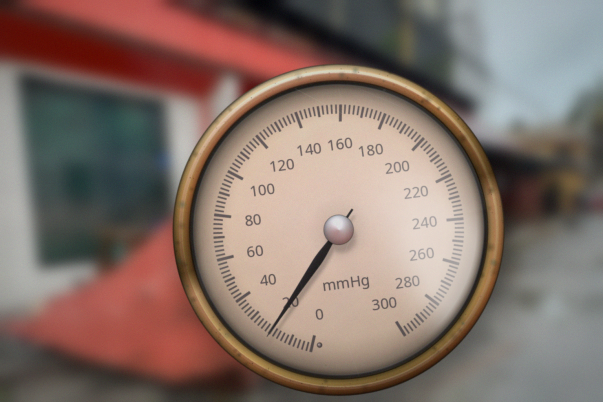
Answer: 20 mmHg
